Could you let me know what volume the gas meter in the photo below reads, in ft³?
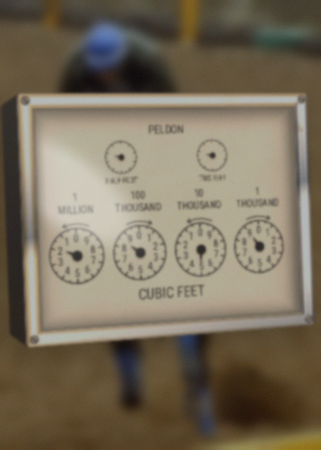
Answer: 184900 ft³
